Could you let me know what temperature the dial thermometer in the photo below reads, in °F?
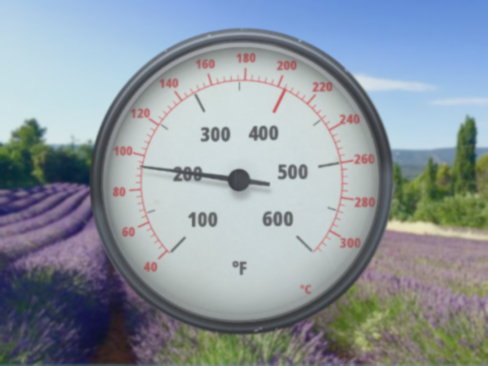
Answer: 200 °F
